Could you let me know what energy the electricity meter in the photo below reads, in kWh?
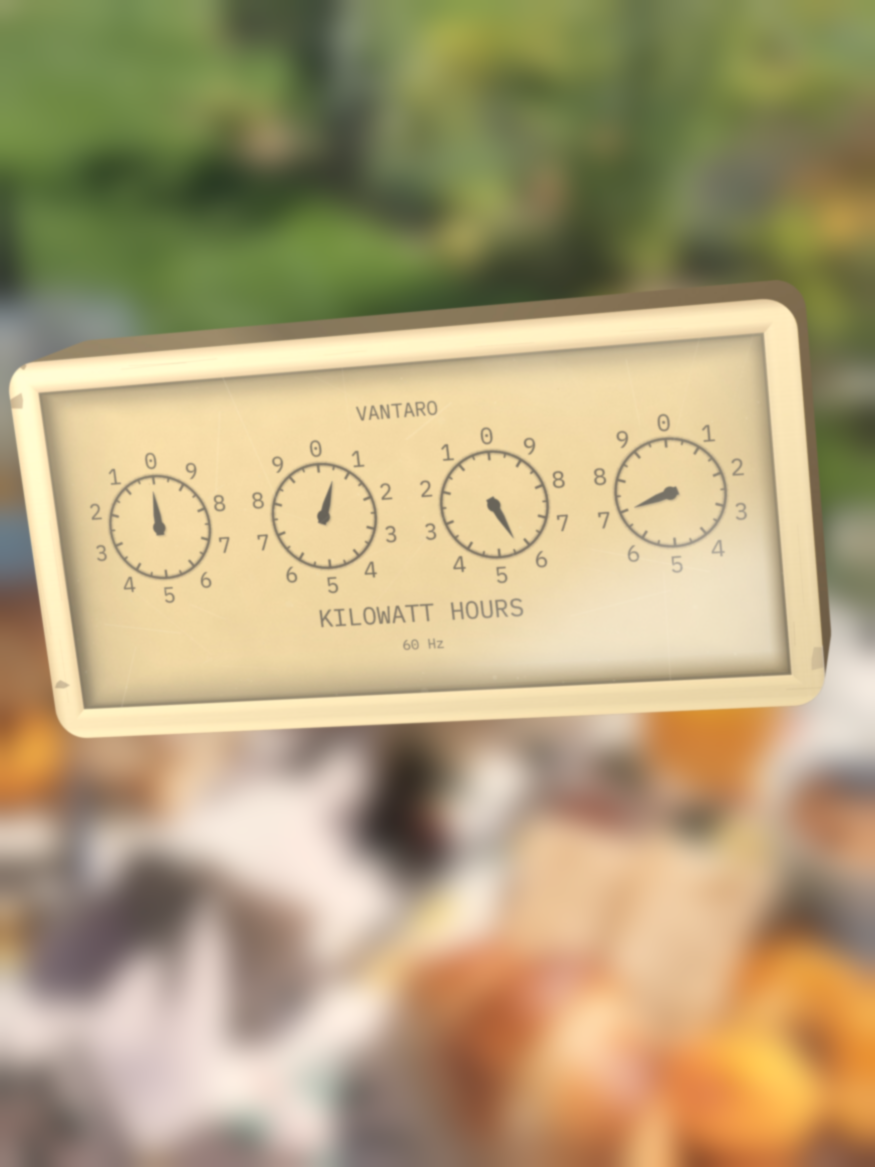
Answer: 57 kWh
